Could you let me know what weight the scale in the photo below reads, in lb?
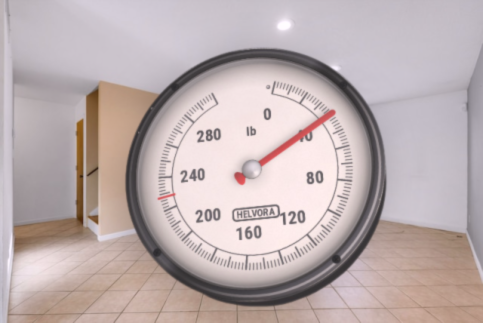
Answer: 40 lb
